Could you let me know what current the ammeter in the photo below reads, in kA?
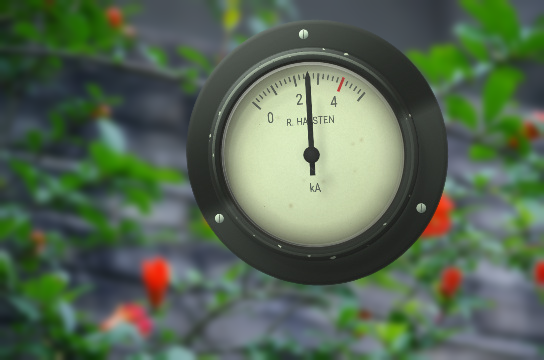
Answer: 2.6 kA
